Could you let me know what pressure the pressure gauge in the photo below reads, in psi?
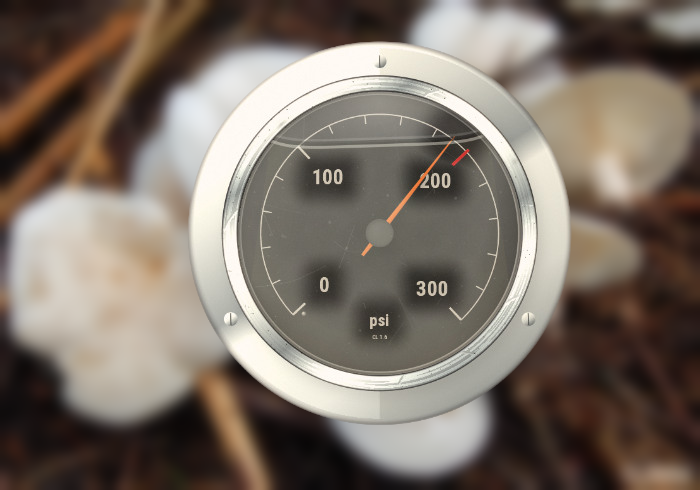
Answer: 190 psi
